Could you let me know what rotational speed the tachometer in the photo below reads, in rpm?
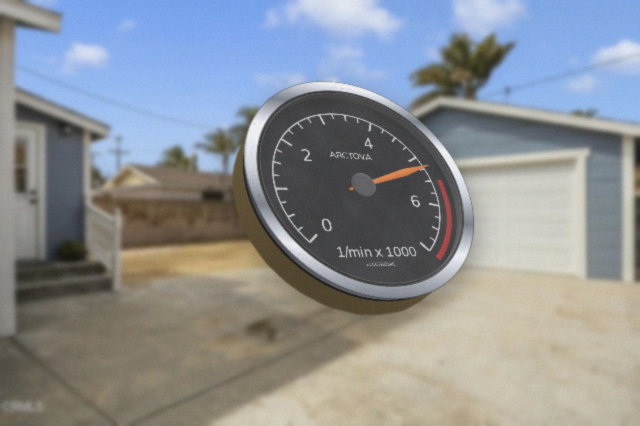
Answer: 5250 rpm
